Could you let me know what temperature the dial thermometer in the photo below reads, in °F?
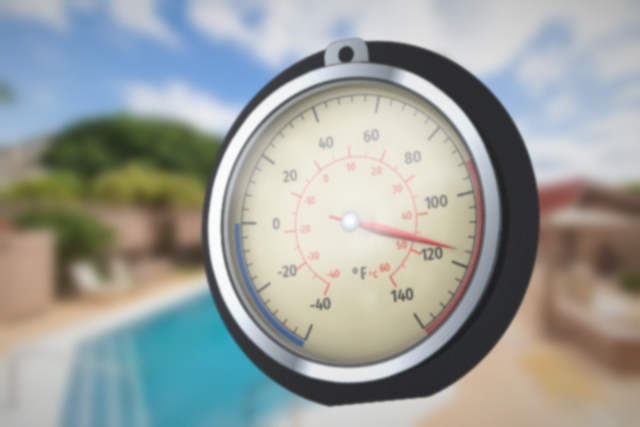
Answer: 116 °F
